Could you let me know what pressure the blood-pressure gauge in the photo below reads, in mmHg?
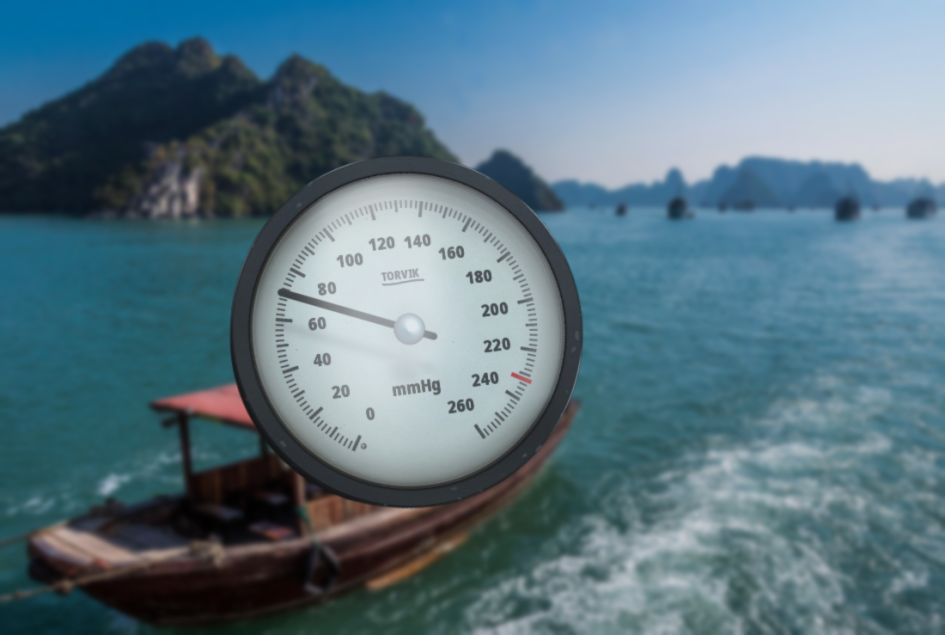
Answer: 70 mmHg
